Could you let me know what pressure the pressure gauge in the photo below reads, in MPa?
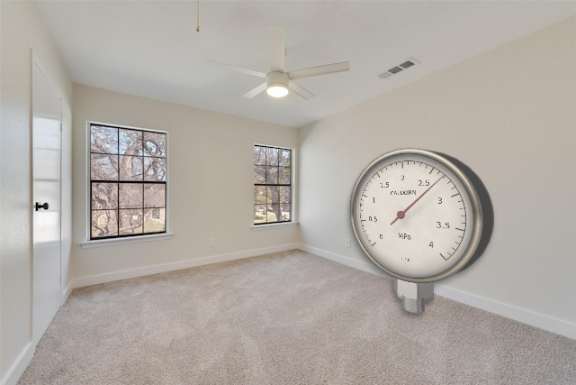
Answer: 2.7 MPa
